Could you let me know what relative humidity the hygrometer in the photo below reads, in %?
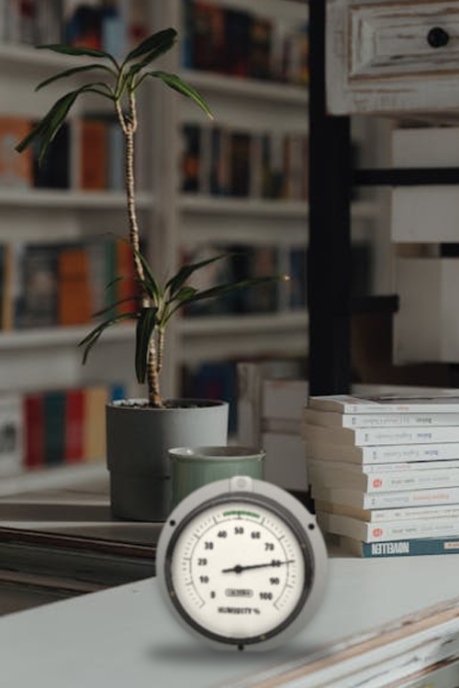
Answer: 80 %
